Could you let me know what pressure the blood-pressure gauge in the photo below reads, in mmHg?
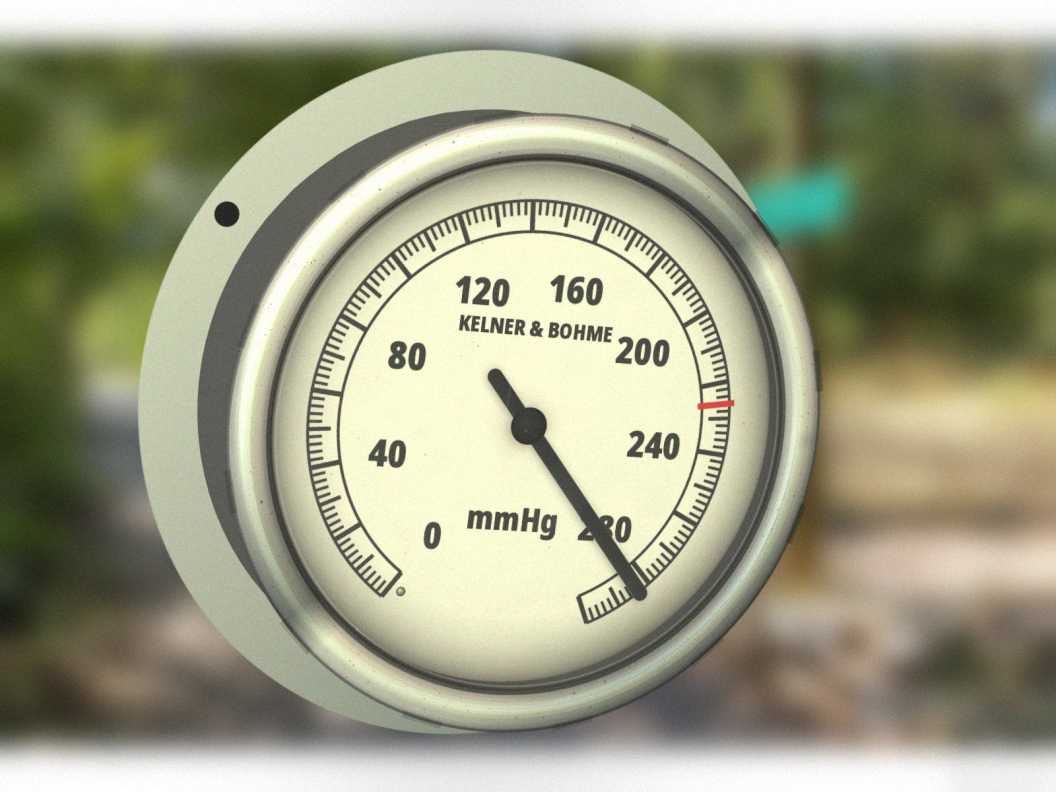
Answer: 284 mmHg
